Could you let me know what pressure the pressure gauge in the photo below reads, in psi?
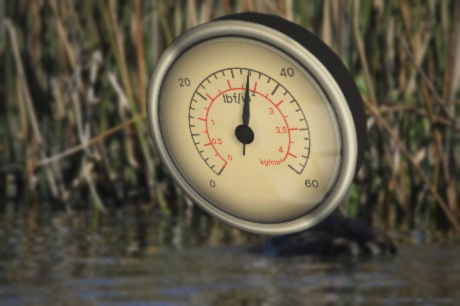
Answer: 34 psi
